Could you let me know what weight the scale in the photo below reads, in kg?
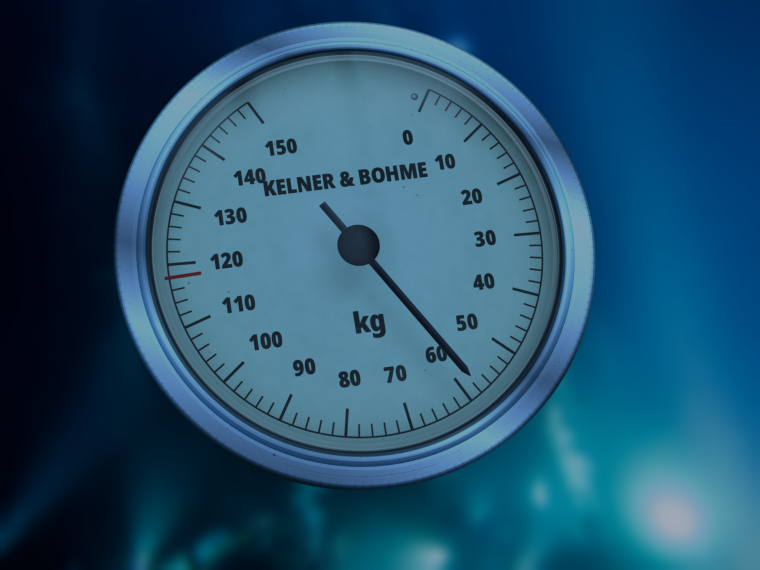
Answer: 58 kg
